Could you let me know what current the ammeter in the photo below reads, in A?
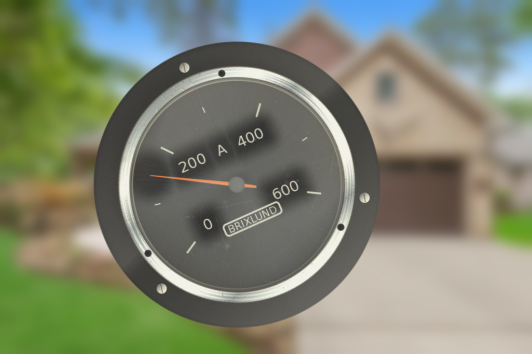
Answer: 150 A
